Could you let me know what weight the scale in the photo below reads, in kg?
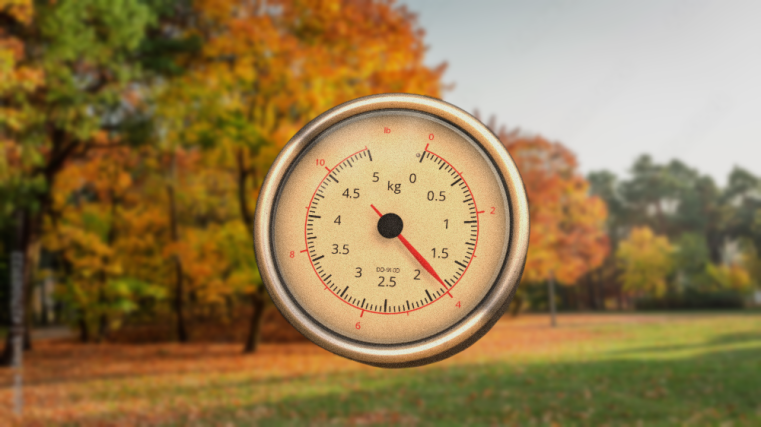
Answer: 1.8 kg
